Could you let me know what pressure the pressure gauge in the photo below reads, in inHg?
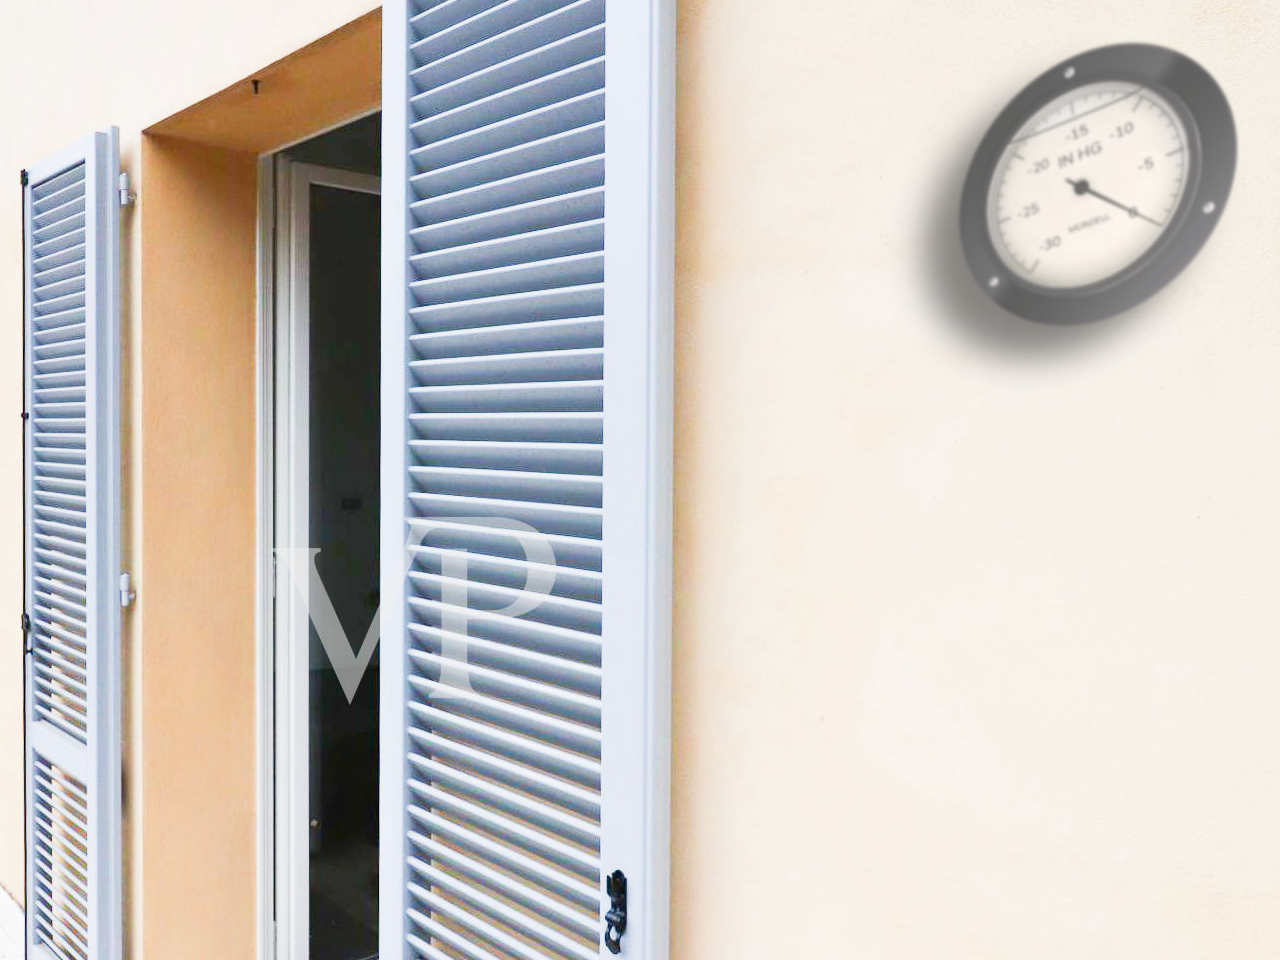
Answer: 0 inHg
